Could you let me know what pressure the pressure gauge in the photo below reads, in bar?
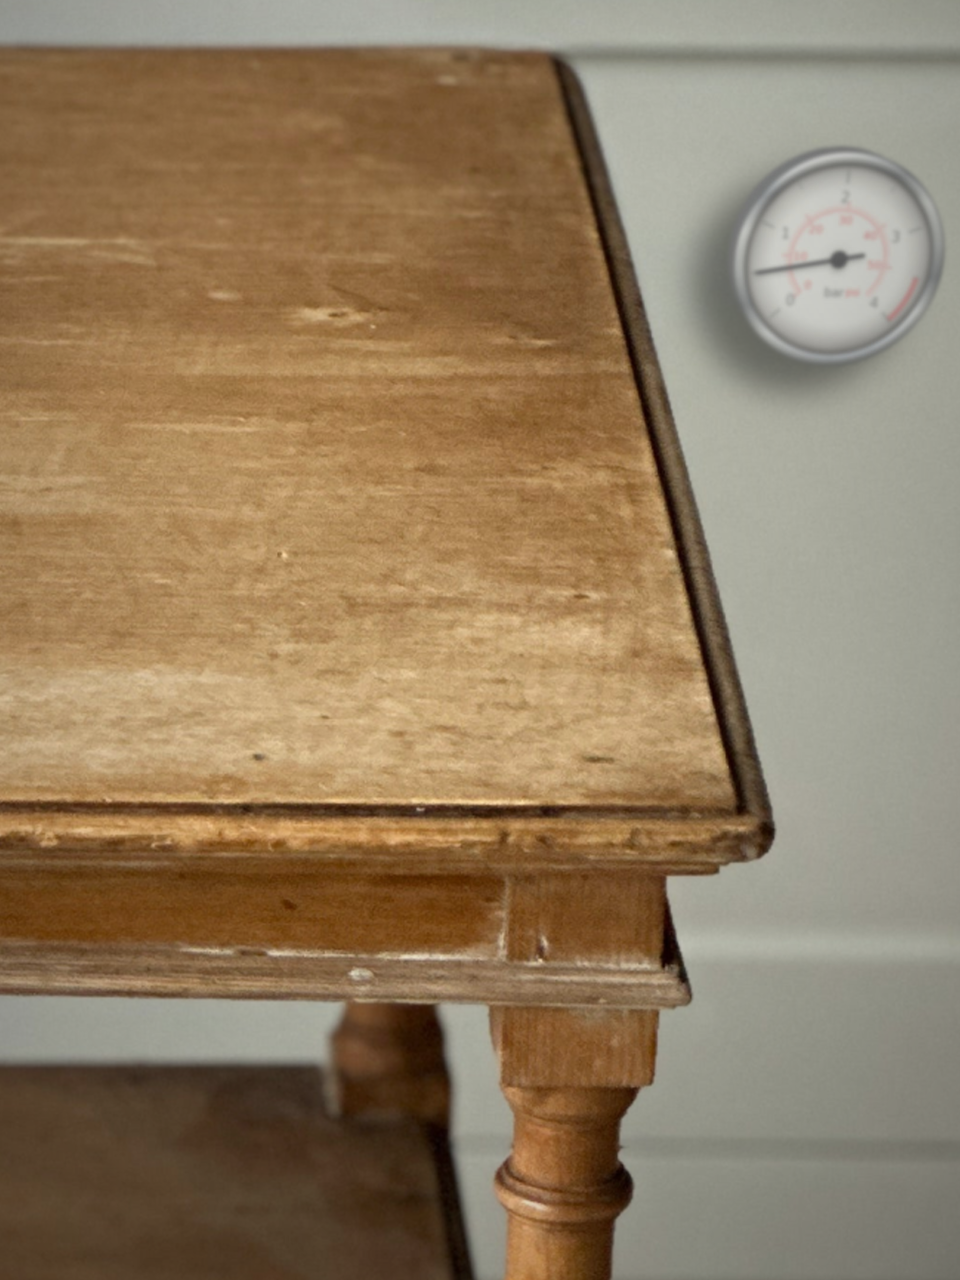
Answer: 0.5 bar
